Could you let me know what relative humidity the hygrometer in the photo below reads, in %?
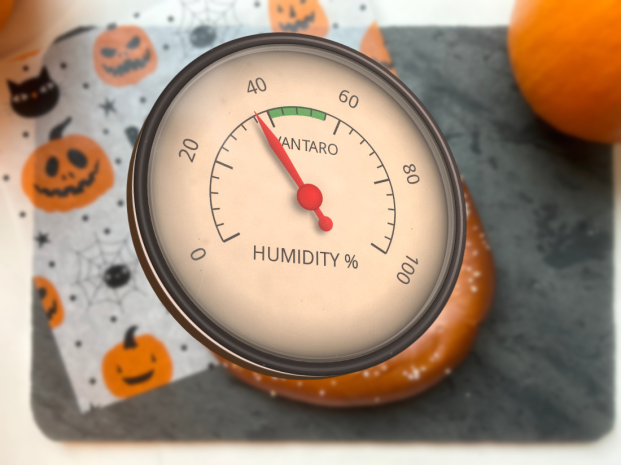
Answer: 36 %
